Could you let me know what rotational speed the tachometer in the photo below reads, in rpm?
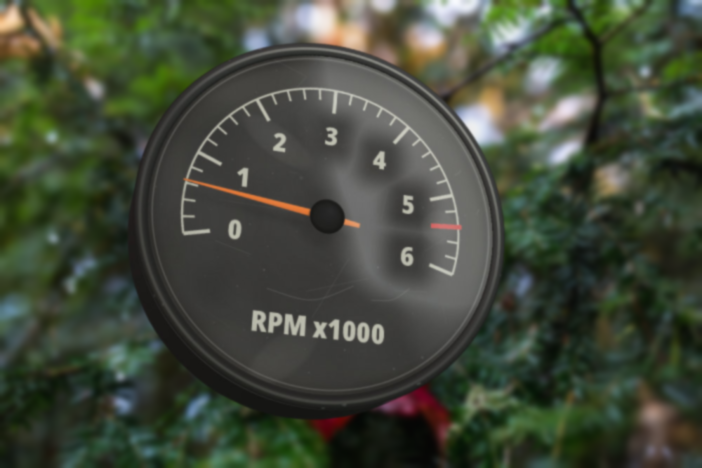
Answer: 600 rpm
